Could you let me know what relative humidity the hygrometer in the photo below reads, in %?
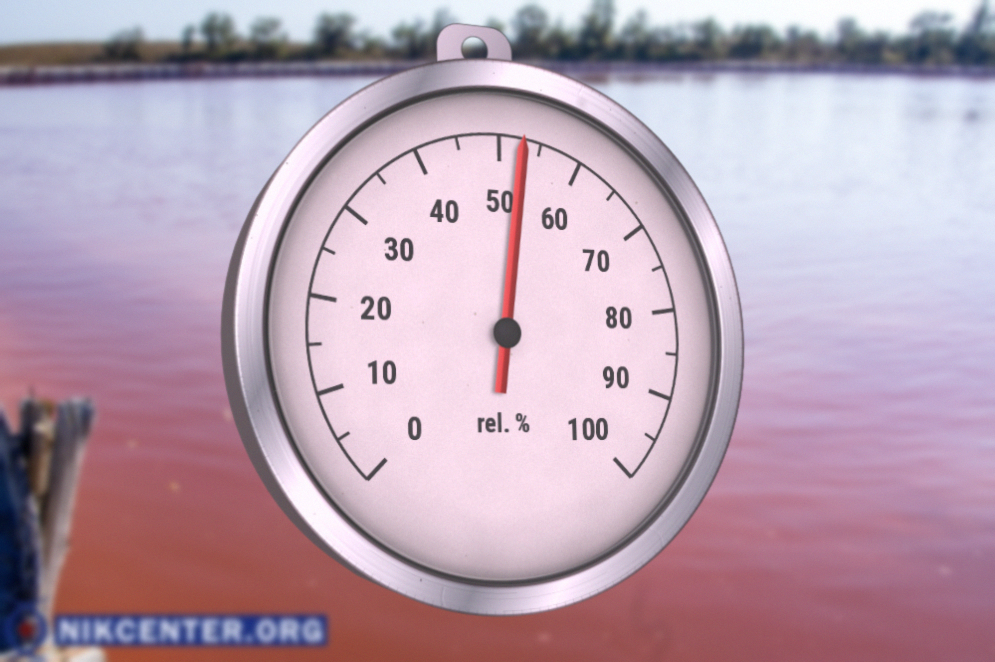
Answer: 52.5 %
